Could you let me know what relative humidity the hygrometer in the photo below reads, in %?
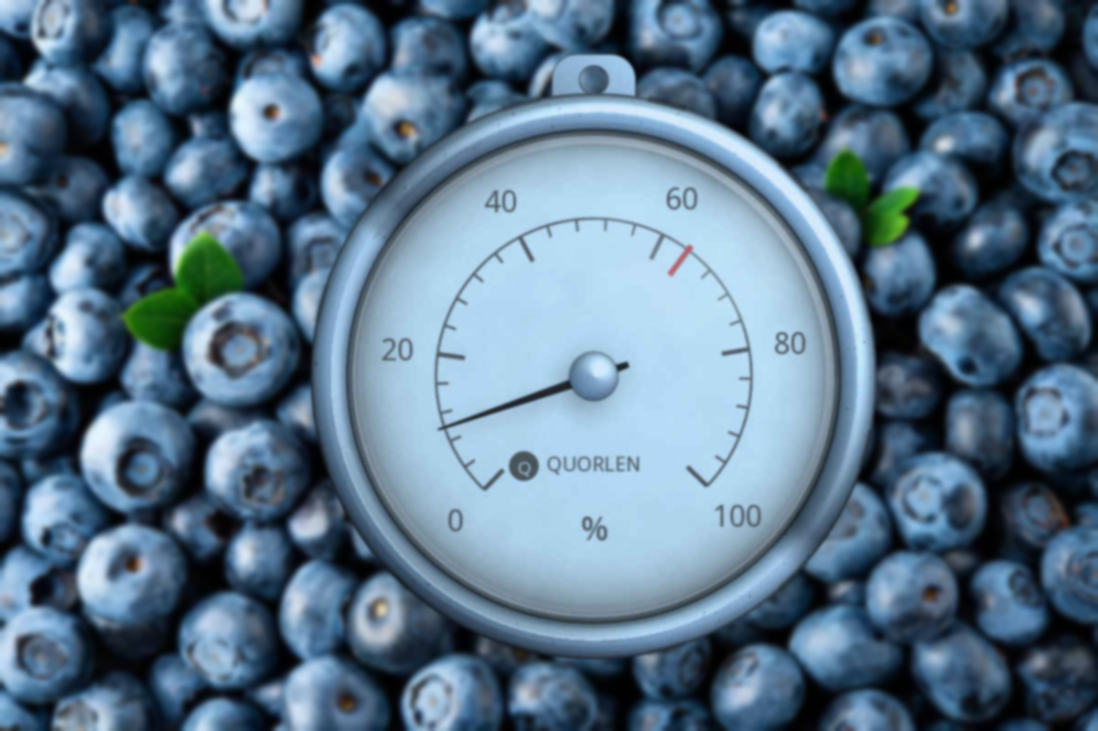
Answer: 10 %
